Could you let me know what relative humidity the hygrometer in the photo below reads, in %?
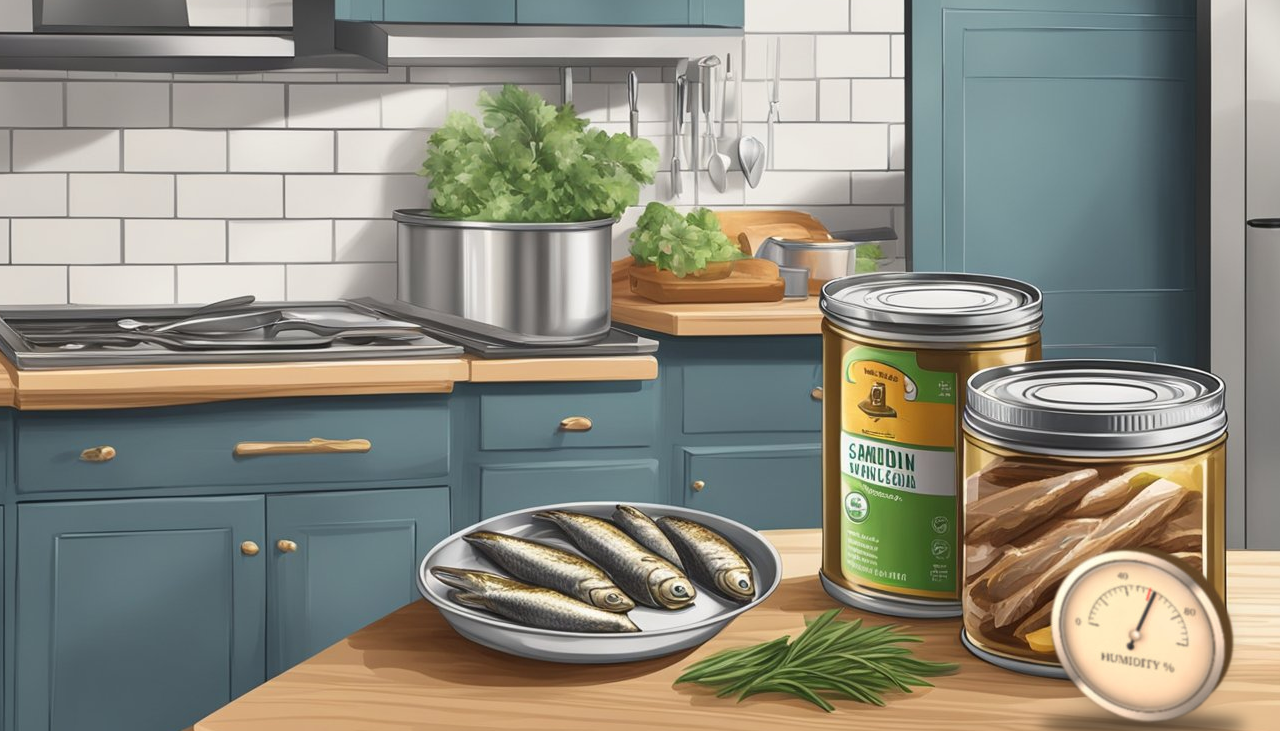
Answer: 60 %
